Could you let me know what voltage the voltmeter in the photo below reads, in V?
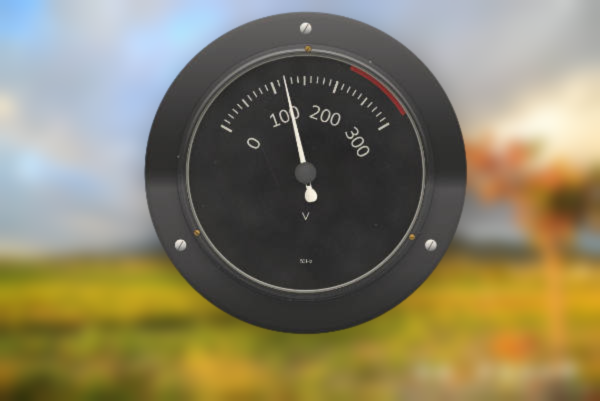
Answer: 120 V
